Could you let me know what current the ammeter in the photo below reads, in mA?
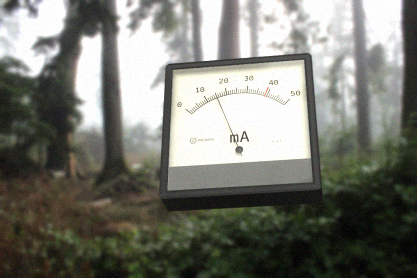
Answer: 15 mA
